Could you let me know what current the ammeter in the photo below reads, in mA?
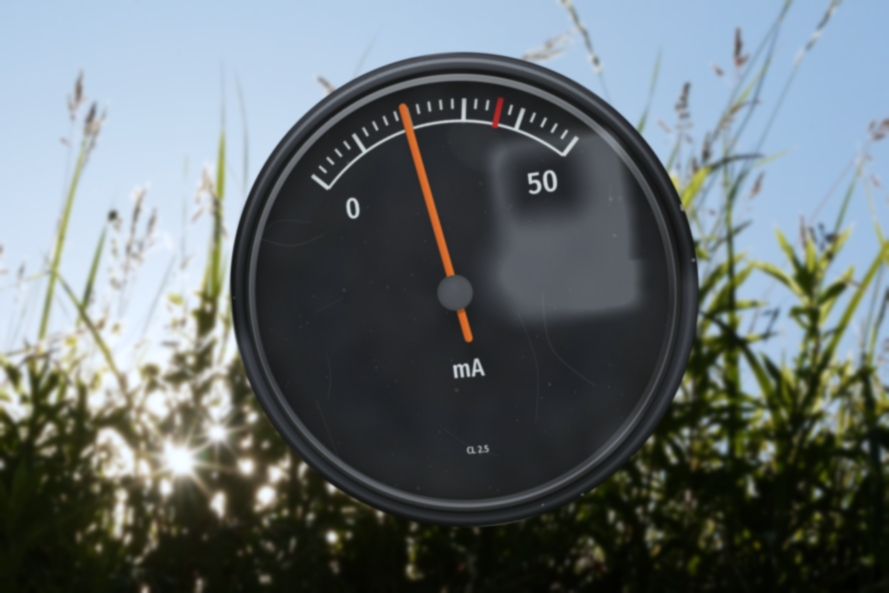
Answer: 20 mA
